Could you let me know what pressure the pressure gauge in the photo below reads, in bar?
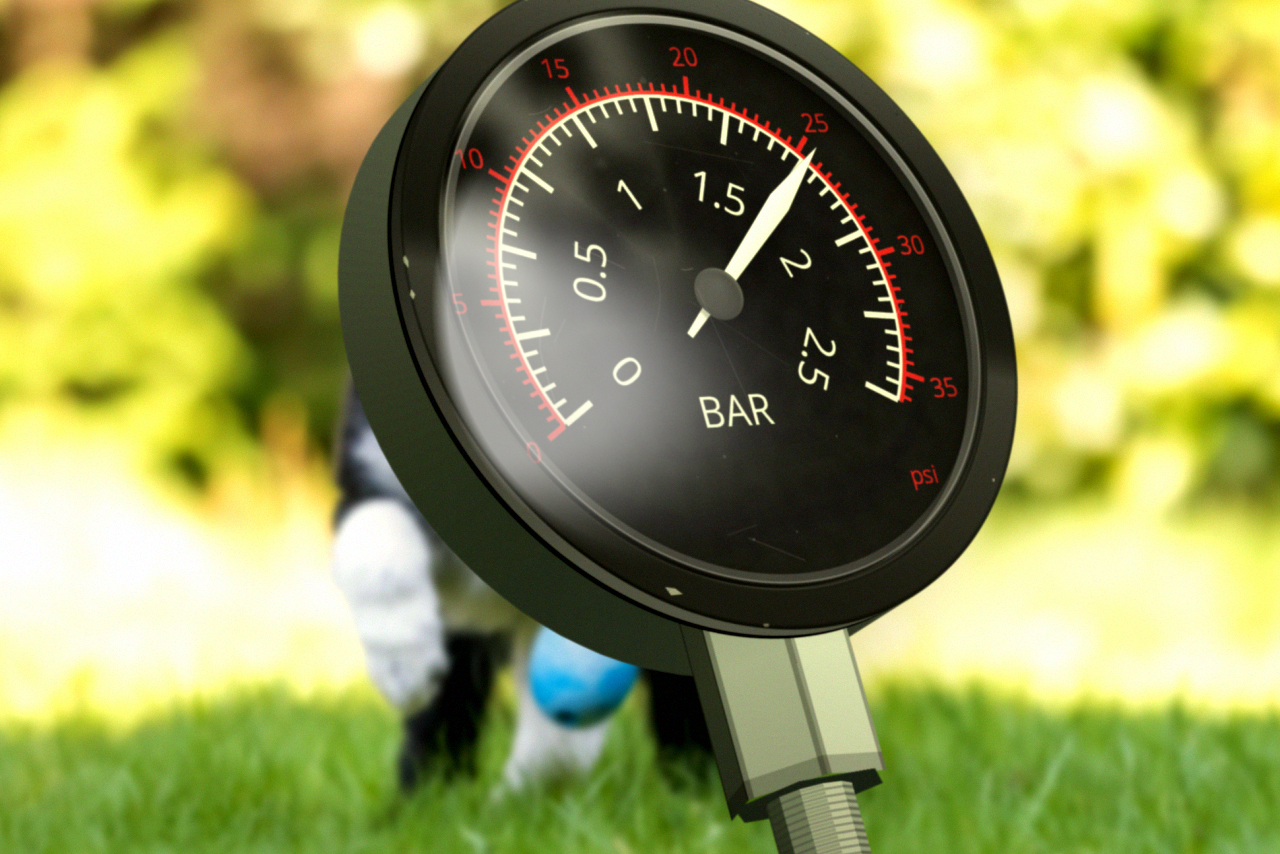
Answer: 1.75 bar
